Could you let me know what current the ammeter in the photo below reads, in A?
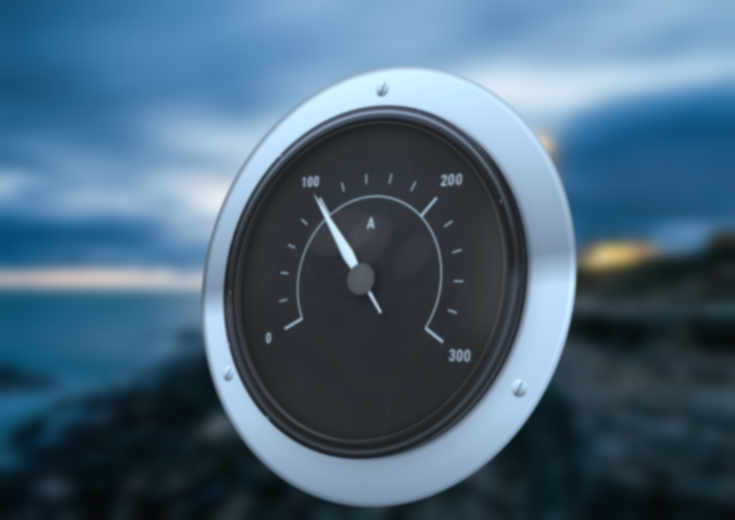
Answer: 100 A
